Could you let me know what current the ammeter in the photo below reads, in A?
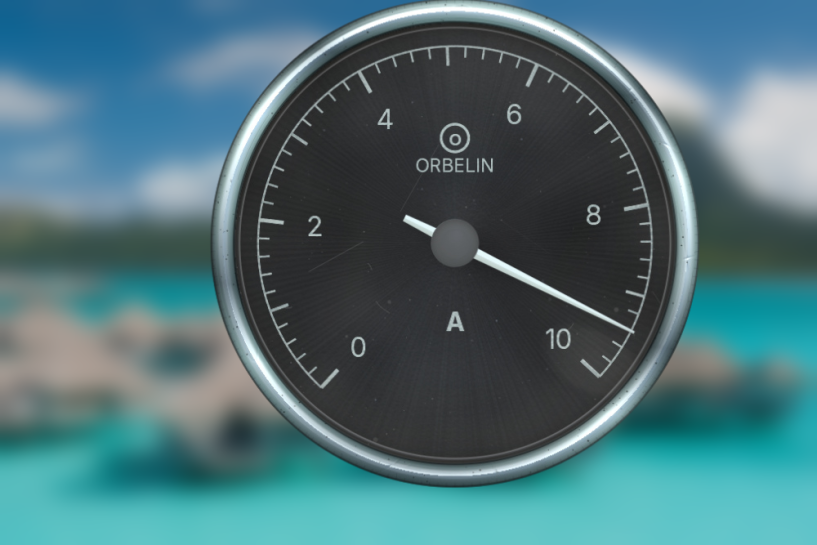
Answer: 9.4 A
